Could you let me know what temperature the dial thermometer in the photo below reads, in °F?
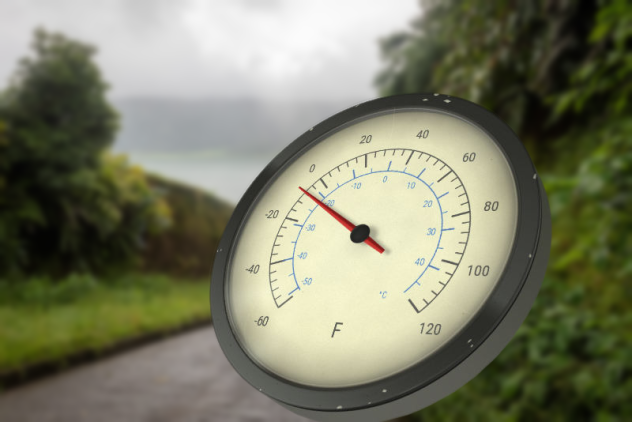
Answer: -8 °F
